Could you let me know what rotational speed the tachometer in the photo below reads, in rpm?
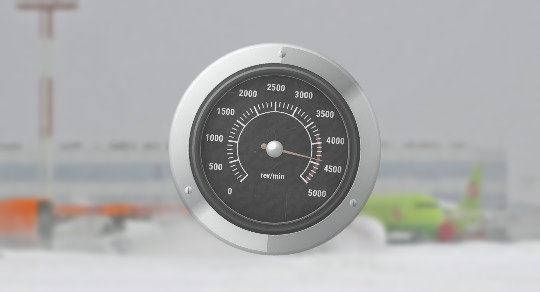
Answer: 4400 rpm
